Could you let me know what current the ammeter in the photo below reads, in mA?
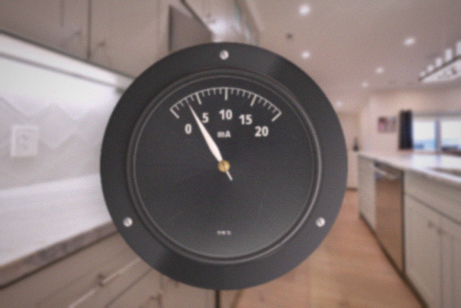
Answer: 3 mA
